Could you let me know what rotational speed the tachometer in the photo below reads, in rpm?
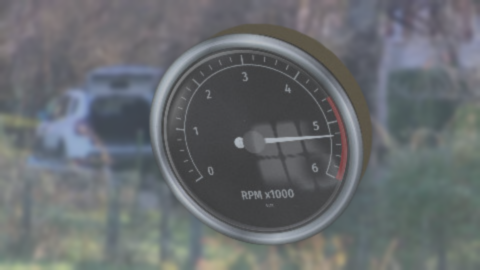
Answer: 5200 rpm
